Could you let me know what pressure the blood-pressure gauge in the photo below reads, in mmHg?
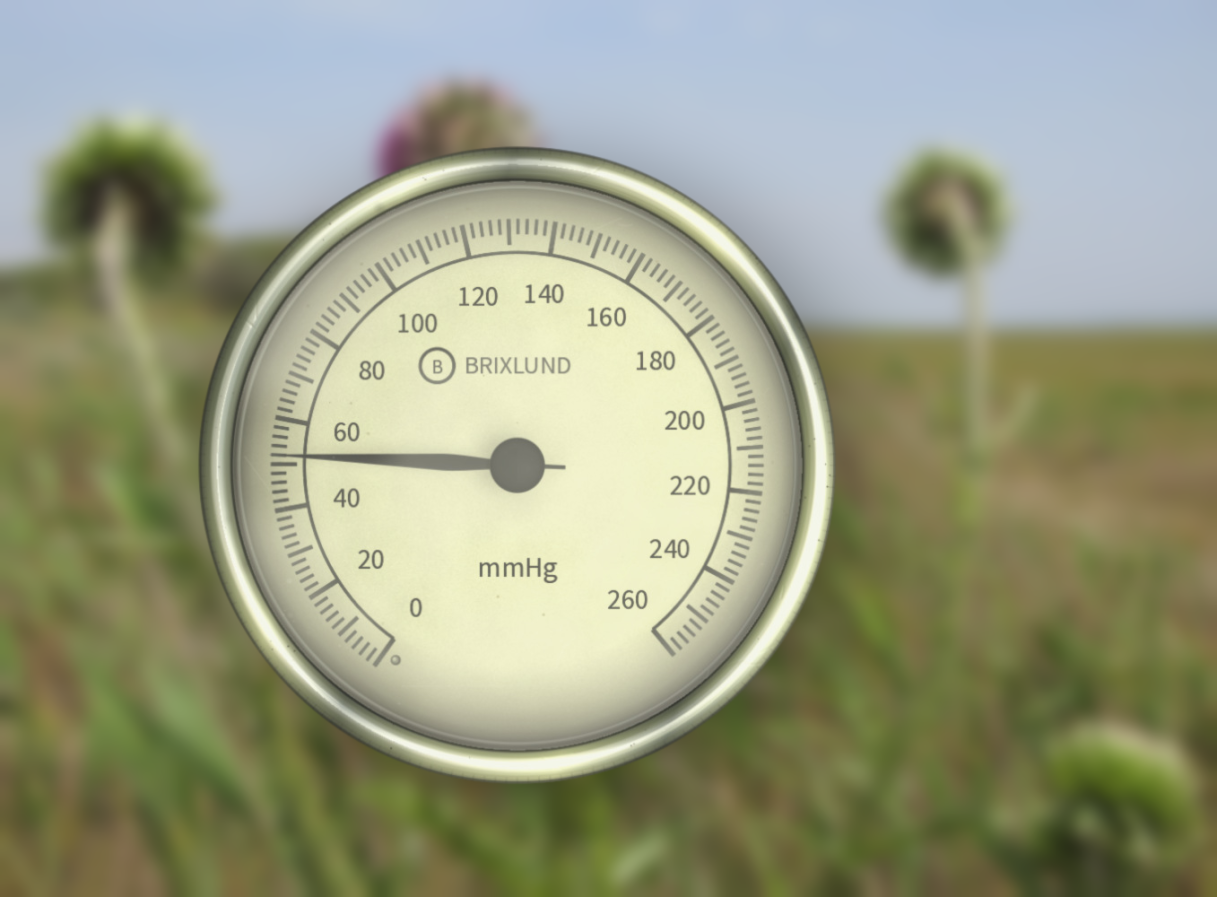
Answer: 52 mmHg
